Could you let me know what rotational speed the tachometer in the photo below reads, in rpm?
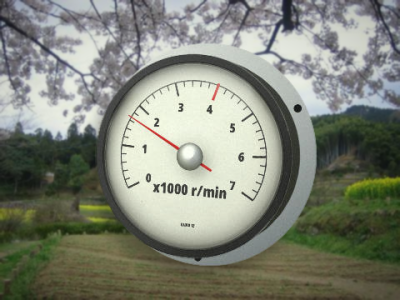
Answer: 1700 rpm
